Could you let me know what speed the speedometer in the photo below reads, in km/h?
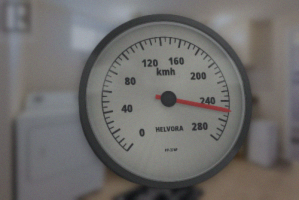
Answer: 250 km/h
